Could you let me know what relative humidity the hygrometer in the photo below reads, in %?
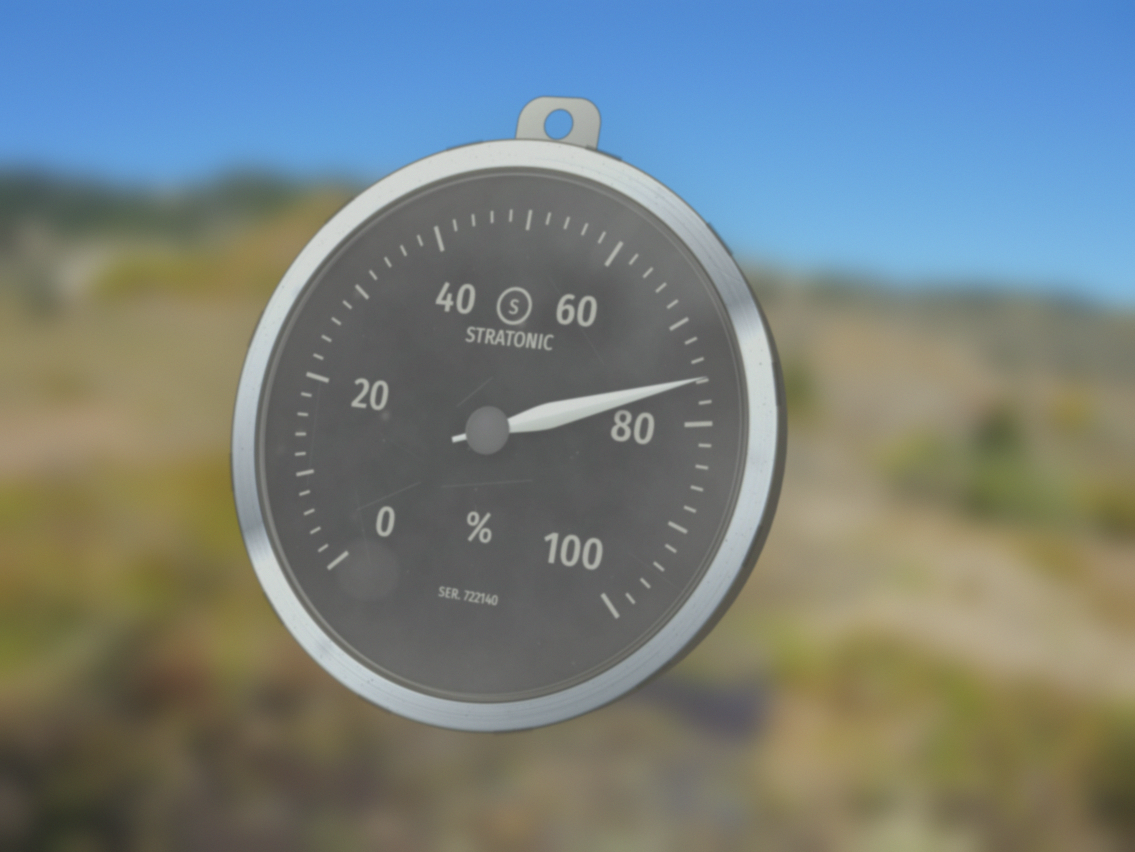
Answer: 76 %
